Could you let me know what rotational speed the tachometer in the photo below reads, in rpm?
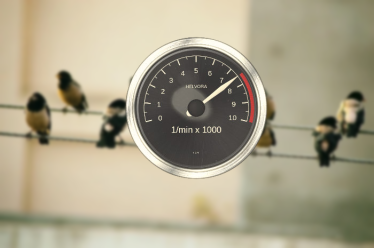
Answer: 7500 rpm
